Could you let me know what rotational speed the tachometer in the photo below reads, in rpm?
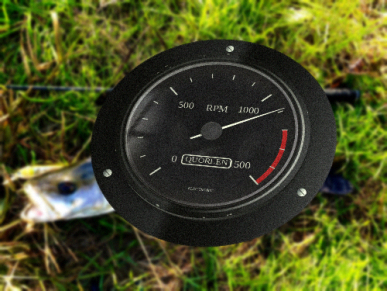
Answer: 1100 rpm
